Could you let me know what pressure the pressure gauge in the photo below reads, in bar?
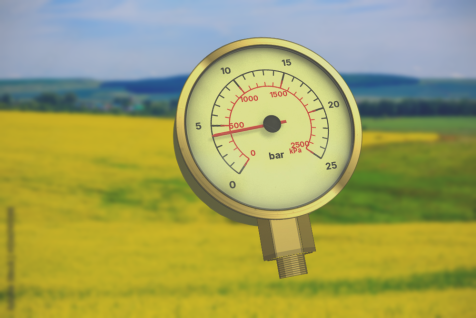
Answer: 4 bar
